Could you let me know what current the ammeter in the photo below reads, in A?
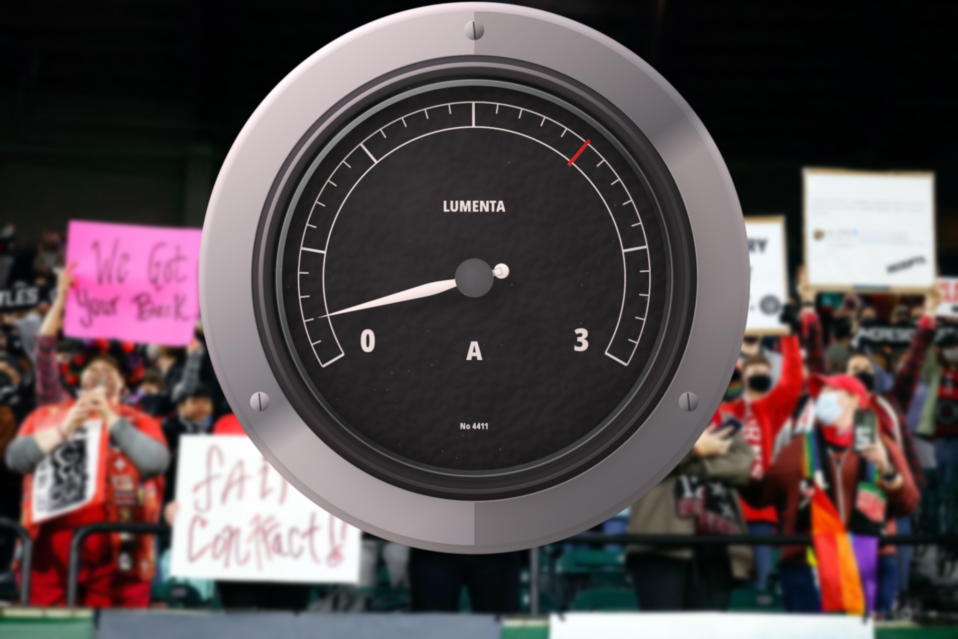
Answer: 0.2 A
